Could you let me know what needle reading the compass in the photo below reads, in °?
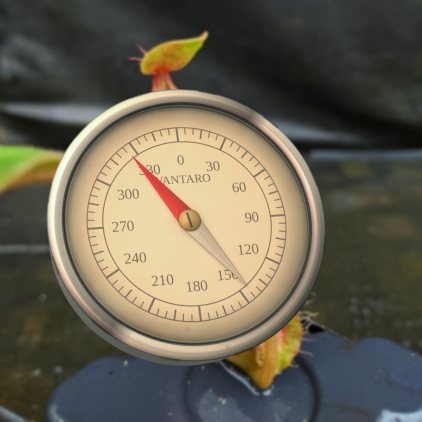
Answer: 325 °
